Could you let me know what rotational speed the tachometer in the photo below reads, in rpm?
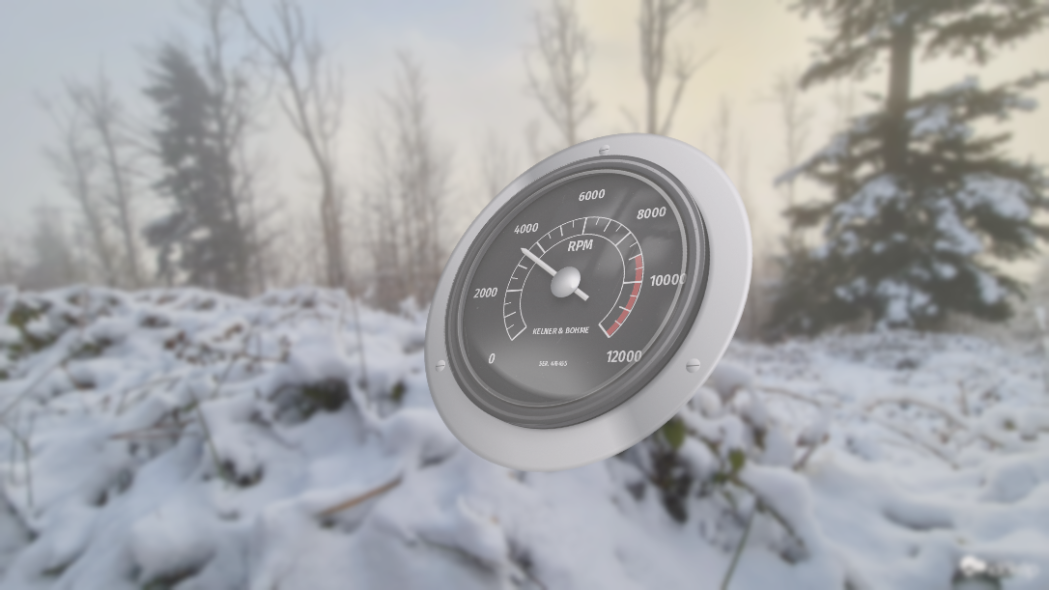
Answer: 3500 rpm
